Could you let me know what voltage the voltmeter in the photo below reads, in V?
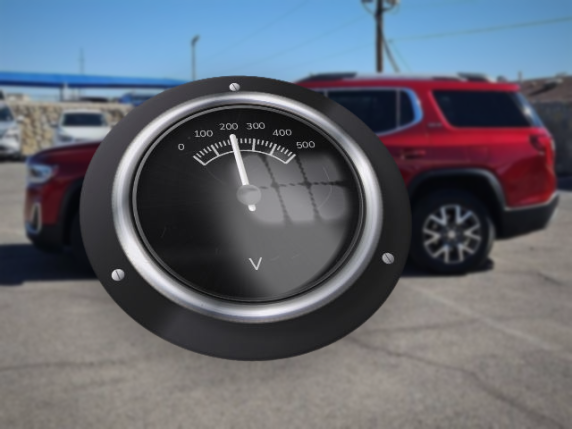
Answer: 200 V
